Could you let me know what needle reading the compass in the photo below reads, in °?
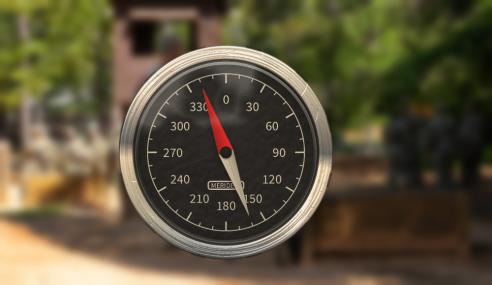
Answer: 340 °
